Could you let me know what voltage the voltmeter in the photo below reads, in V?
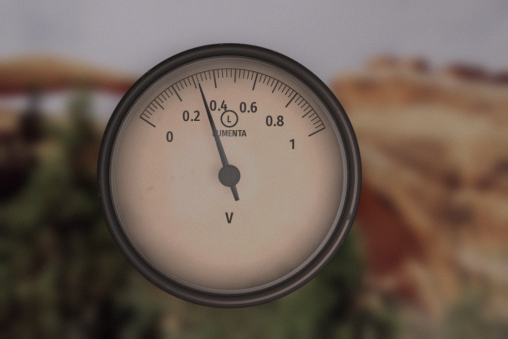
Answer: 0.32 V
